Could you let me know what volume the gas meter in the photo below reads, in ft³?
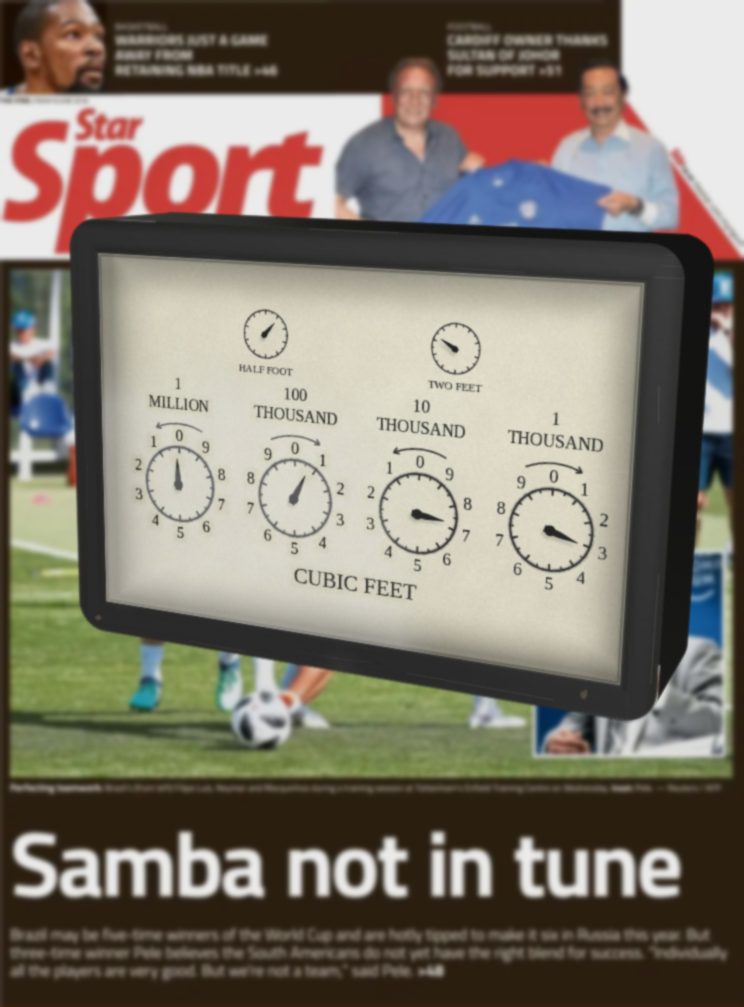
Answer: 7300 ft³
